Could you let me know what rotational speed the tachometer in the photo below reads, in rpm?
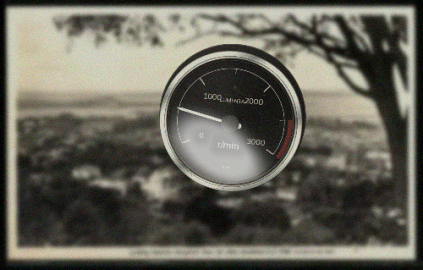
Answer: 500 rpm
